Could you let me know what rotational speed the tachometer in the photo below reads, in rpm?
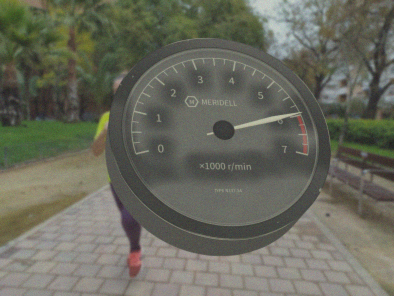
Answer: 6000 rpm
